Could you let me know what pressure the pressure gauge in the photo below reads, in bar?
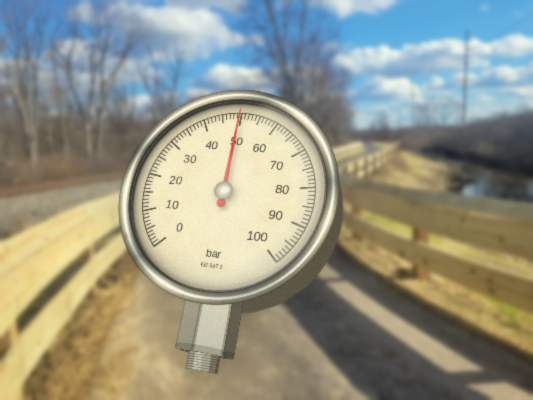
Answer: 50 bar
